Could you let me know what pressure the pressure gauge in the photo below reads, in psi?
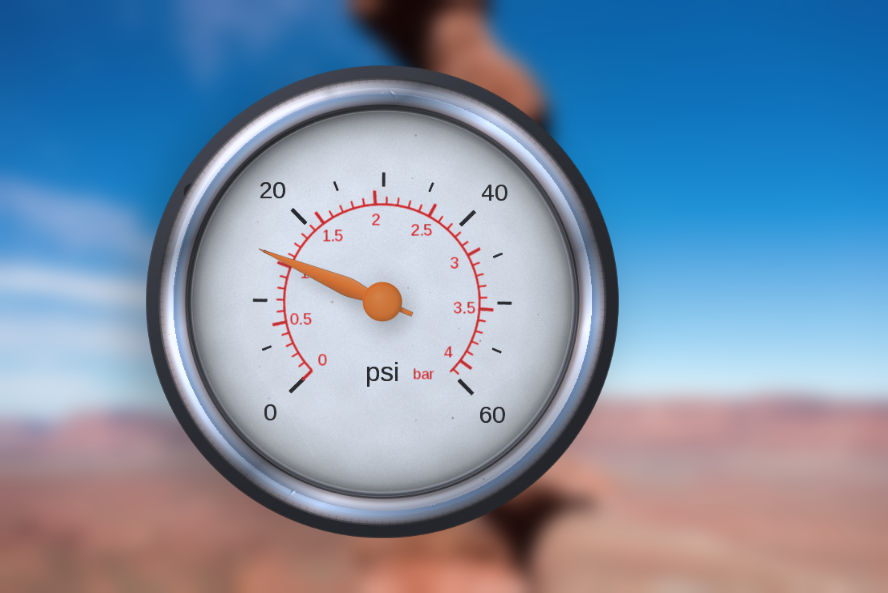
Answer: 15 psi
